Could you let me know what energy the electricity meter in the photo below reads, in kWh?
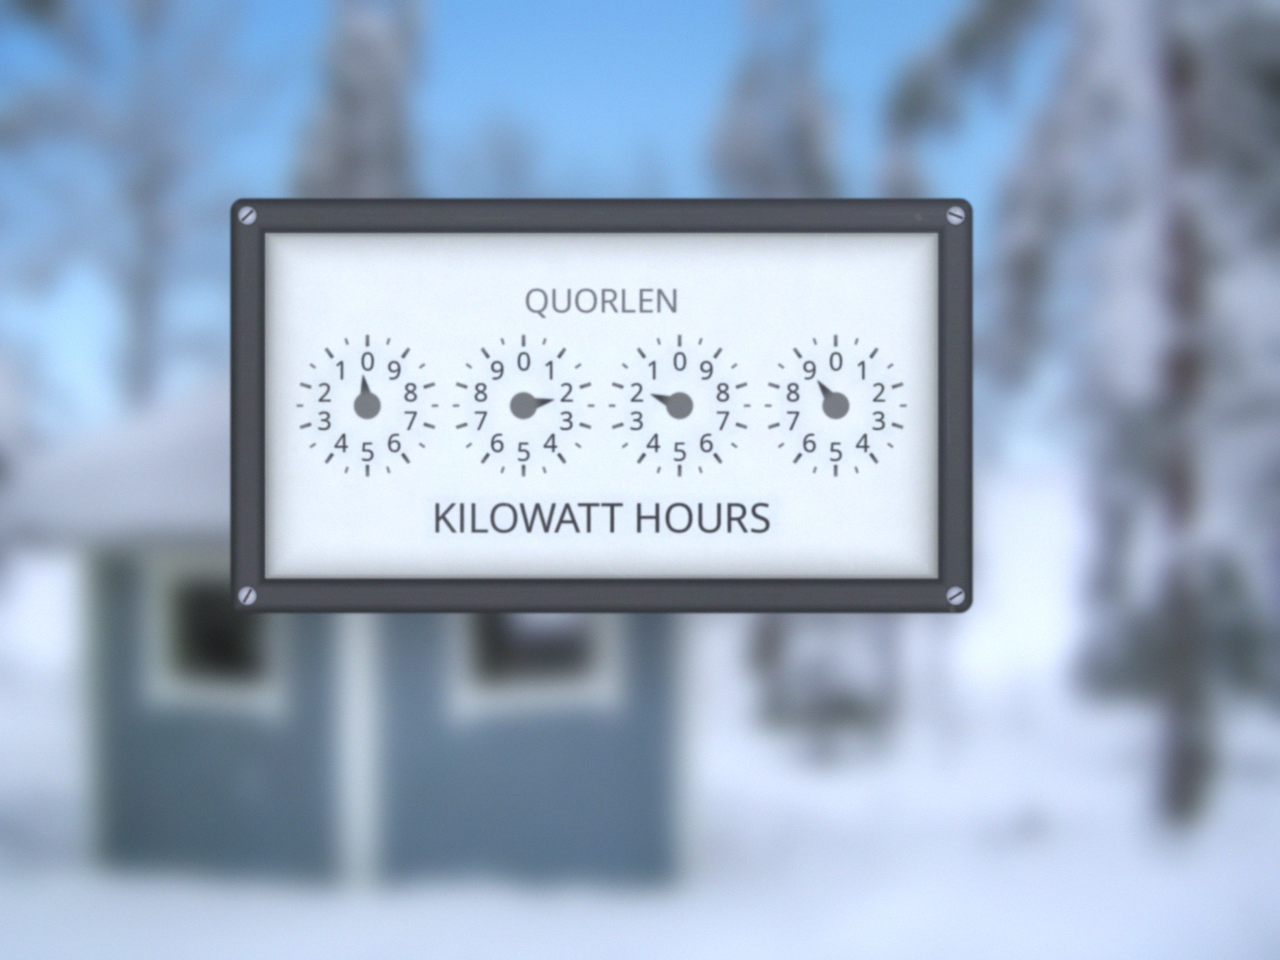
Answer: 219 kWh
